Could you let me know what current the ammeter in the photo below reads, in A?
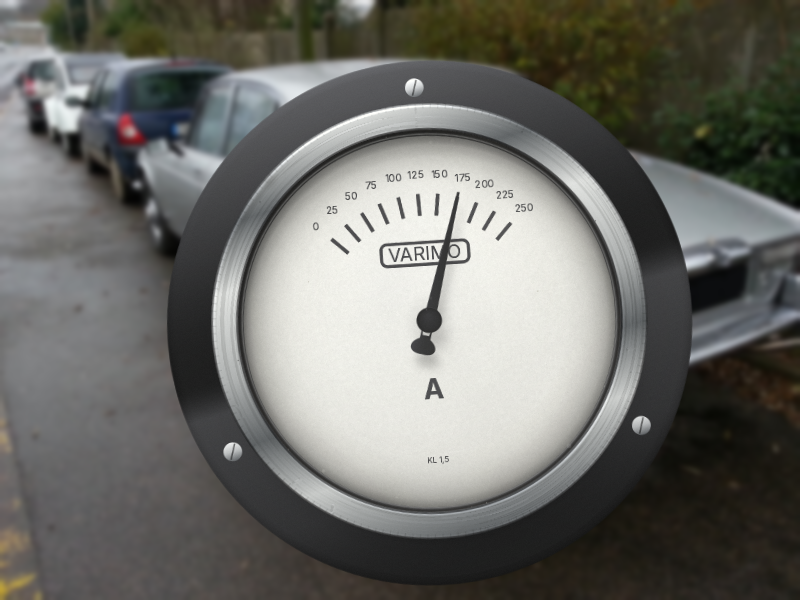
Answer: 175 A
